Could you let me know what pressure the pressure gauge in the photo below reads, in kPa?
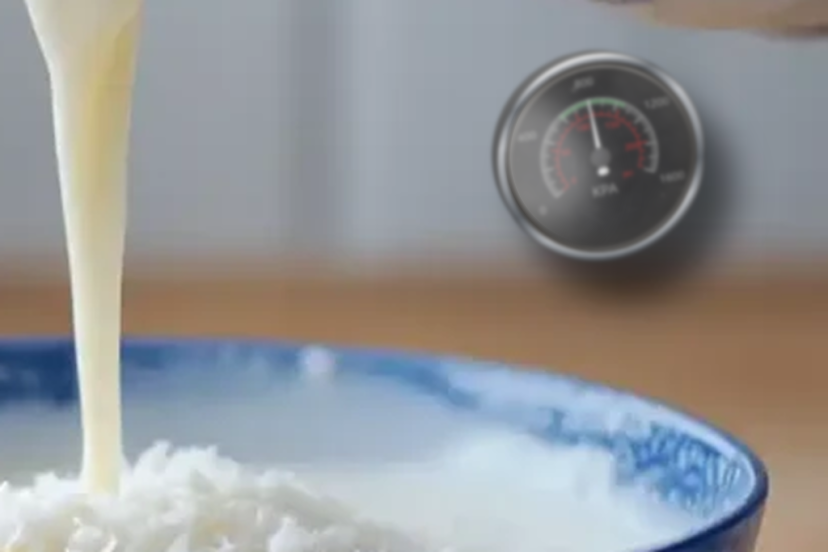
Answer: 800 kPa
